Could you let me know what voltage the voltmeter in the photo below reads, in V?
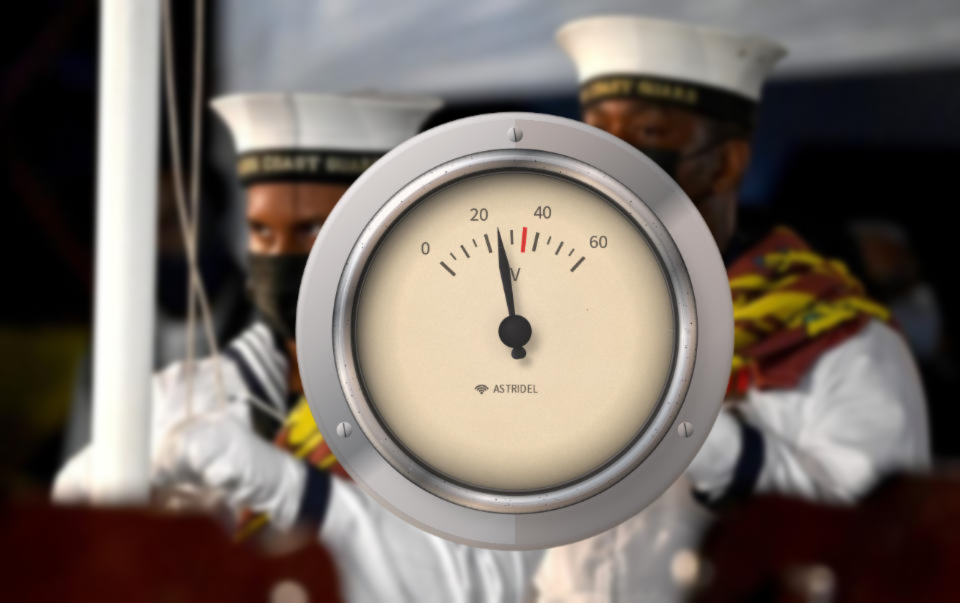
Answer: 25 V
